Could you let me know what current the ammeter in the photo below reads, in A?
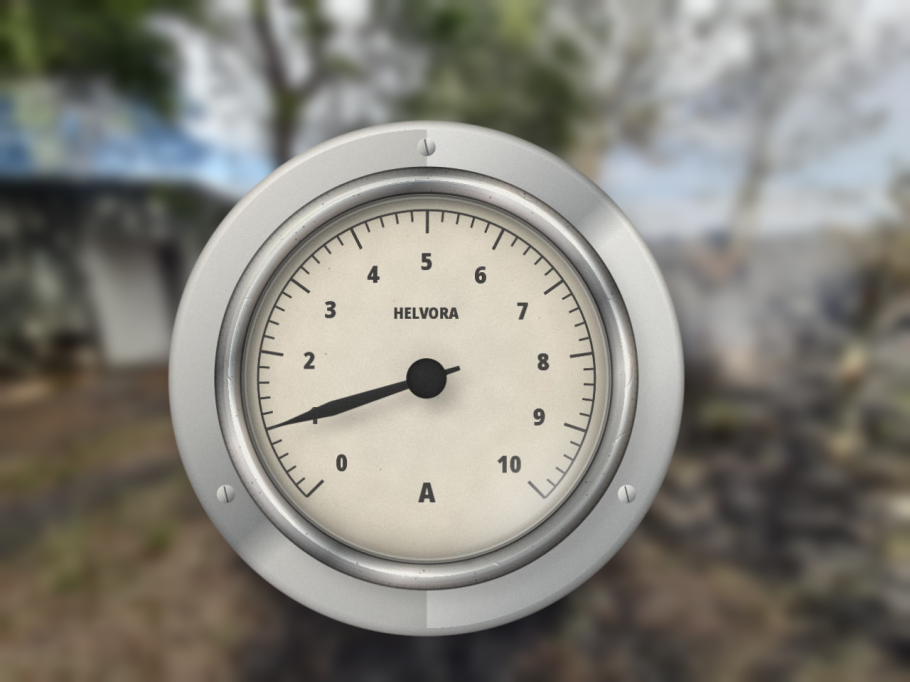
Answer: 1 A
